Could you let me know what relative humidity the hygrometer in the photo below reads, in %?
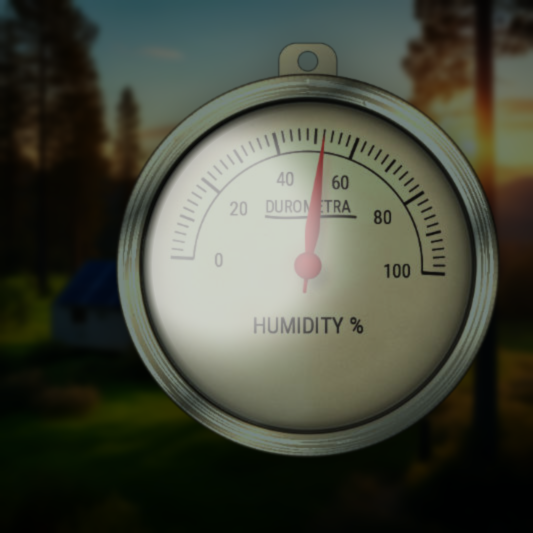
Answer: 52 %
